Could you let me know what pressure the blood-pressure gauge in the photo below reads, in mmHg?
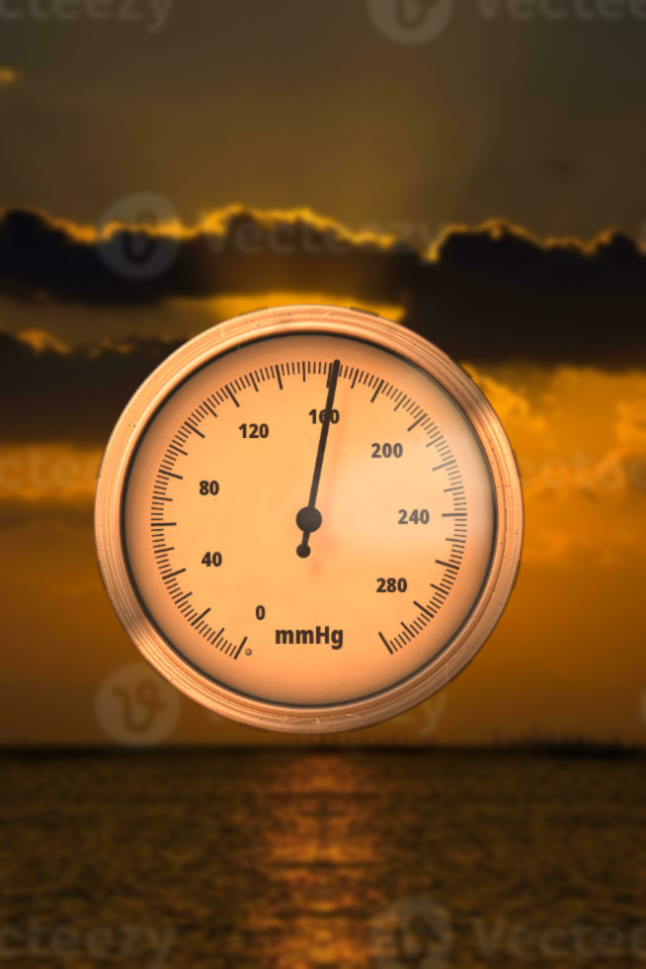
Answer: 162 mmHg
